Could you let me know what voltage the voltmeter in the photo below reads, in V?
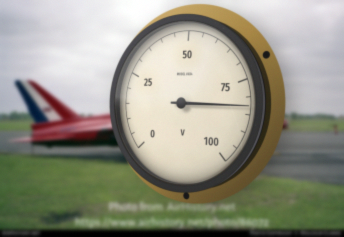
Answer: 82.5 V
